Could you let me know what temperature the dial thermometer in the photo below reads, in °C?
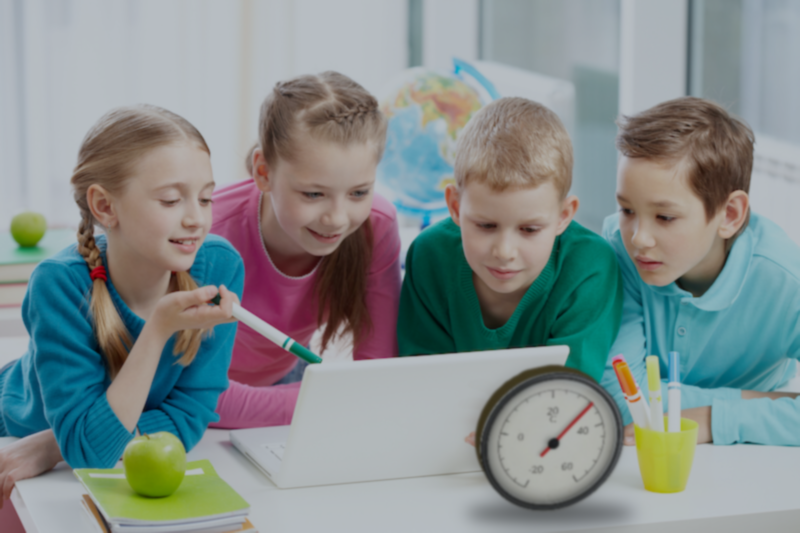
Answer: 32 °C
